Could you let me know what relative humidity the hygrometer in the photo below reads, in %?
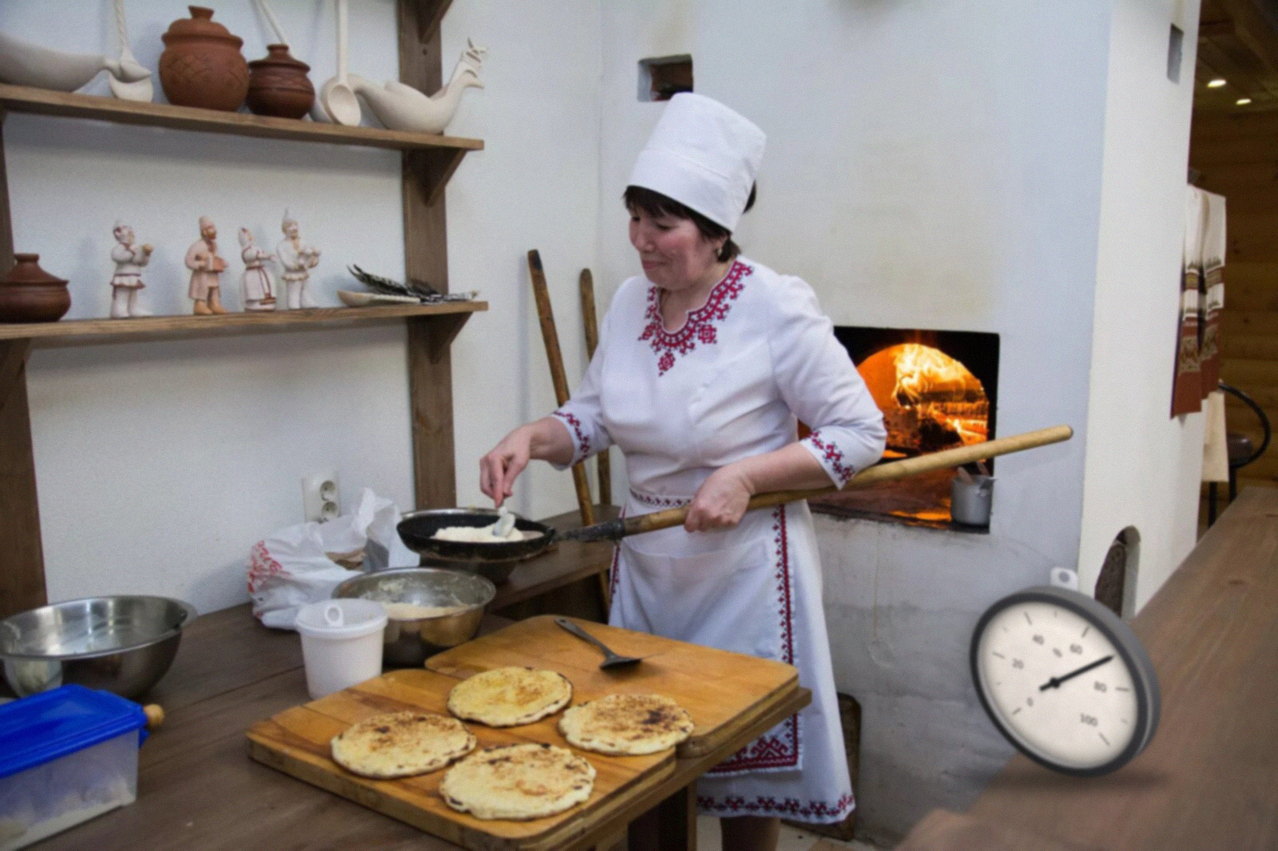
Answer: 70 %
